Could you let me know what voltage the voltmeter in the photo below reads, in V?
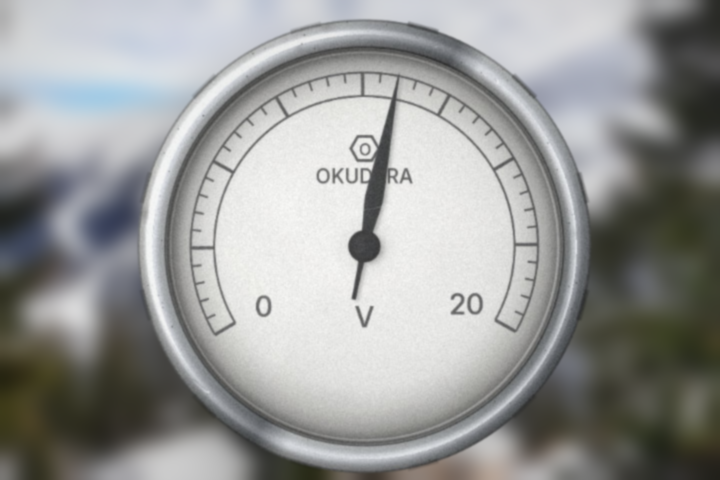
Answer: 11 V
